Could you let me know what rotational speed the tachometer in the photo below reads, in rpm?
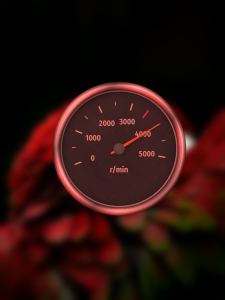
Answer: 4000 rpm
